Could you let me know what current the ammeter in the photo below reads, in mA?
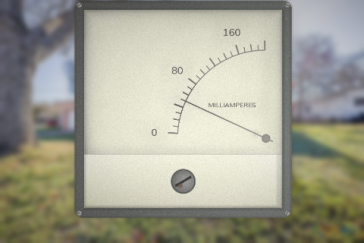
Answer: 50 mA
